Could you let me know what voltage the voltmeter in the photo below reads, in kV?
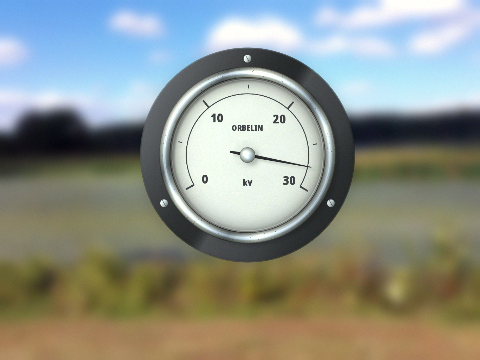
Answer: 27.5 kV
